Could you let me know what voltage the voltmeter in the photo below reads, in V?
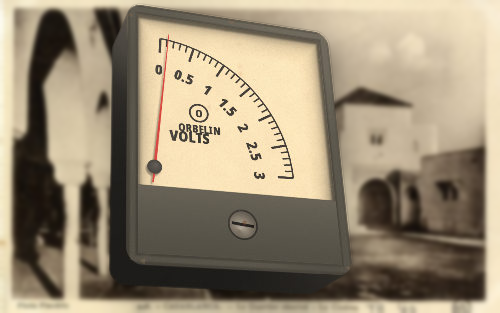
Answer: 0.1 V
